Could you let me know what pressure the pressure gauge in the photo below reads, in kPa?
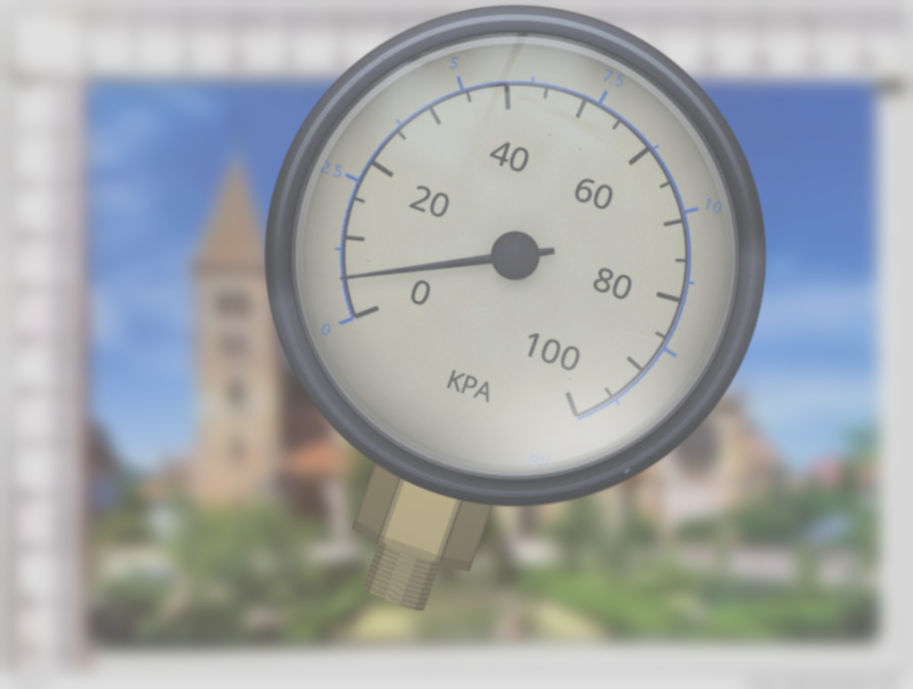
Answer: 5 kPa
